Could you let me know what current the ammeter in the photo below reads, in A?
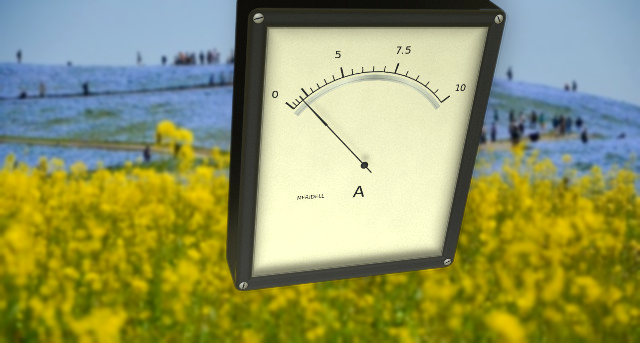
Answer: 2 A
